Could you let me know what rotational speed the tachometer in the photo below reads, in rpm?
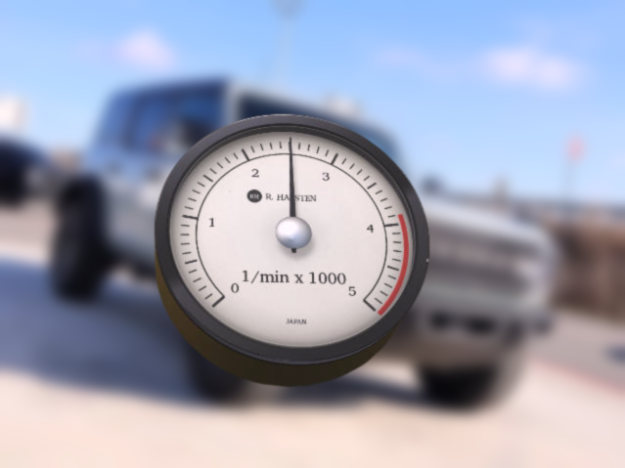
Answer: 2500 rpm
